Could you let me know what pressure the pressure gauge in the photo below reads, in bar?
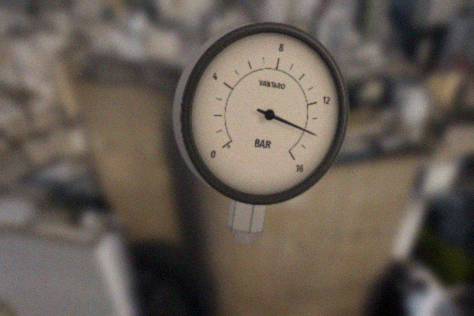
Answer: 14 bar
